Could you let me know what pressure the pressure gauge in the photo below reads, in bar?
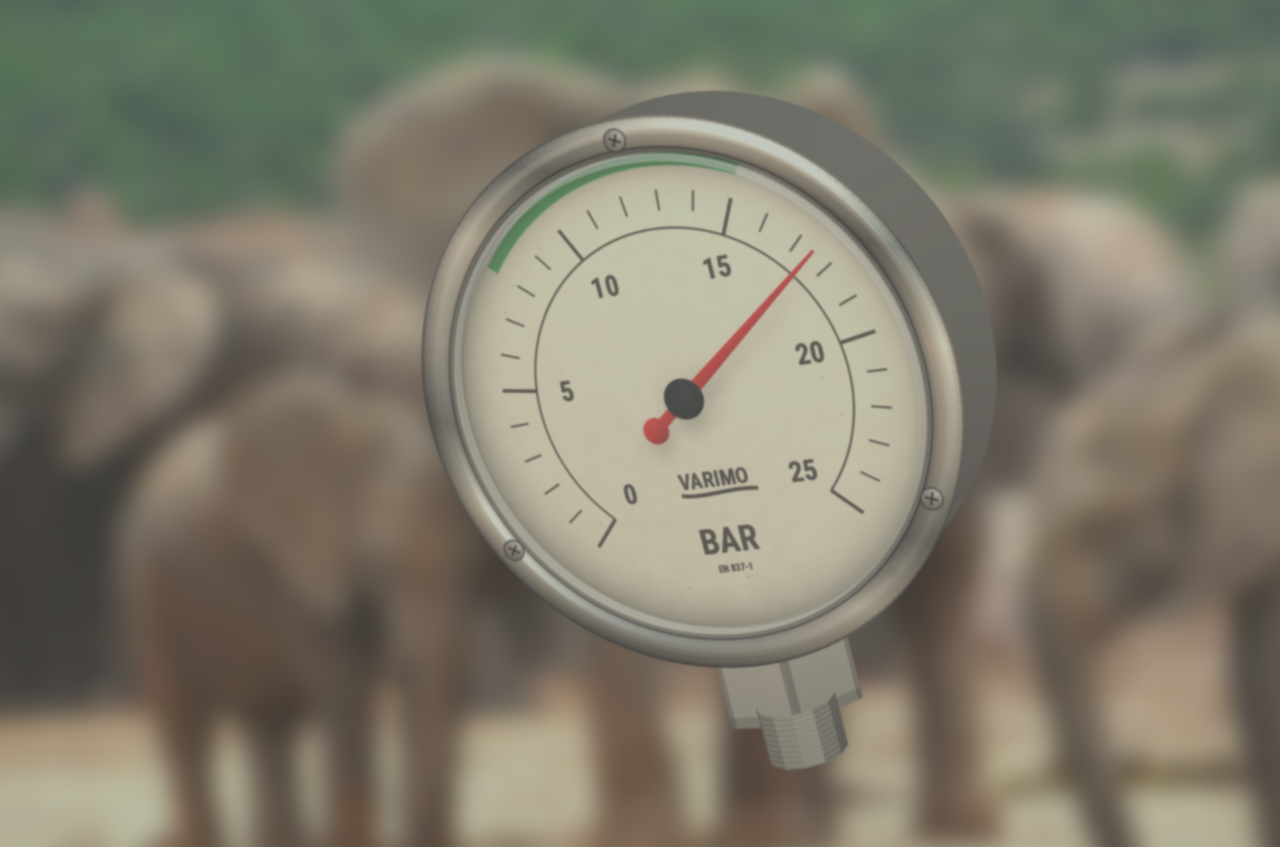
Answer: 17.5 bar
